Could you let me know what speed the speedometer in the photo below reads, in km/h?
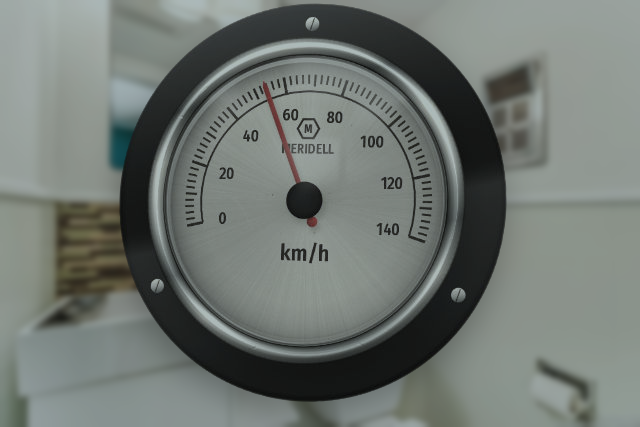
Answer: 54 km/h
